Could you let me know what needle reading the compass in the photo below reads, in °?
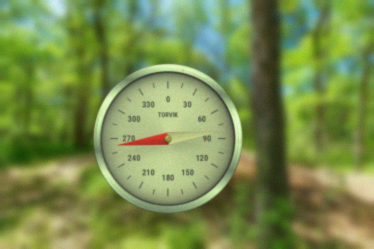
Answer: 262.5 °
